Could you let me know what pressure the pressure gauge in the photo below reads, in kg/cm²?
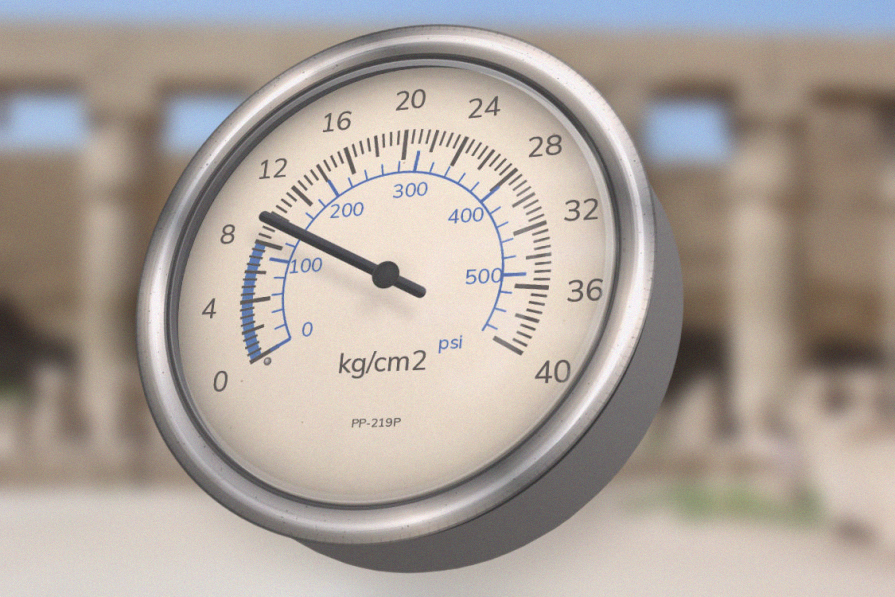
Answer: 9.5 kg/cm²
